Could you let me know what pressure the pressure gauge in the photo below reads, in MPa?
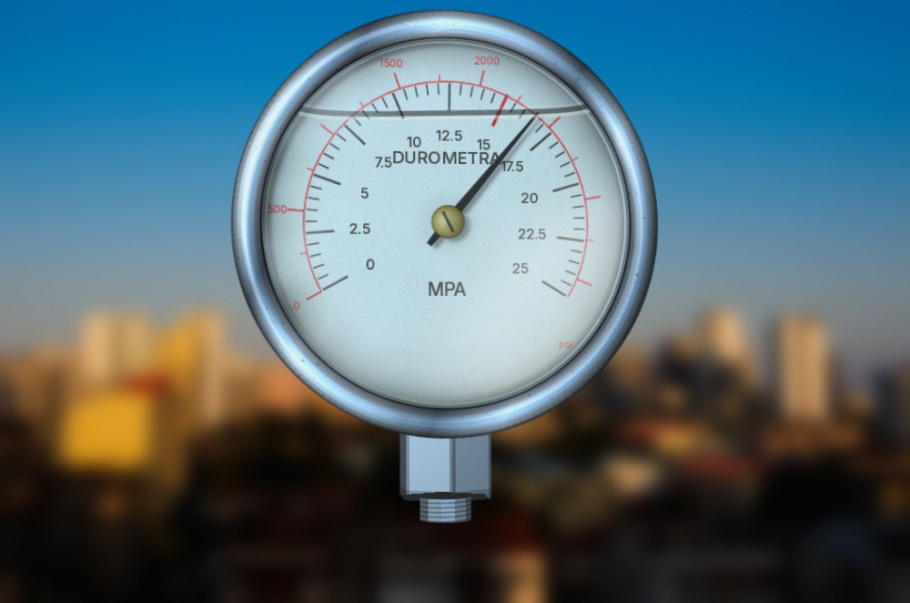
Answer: 16.5 MPa
